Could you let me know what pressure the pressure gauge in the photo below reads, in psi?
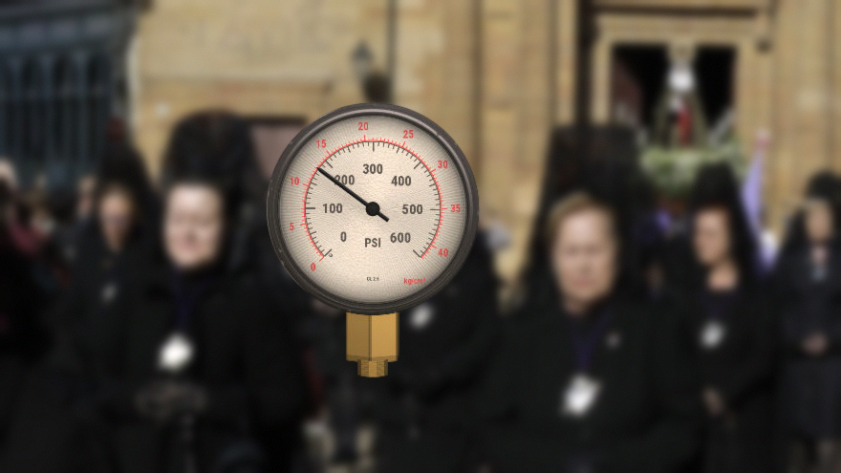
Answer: 180 psi
